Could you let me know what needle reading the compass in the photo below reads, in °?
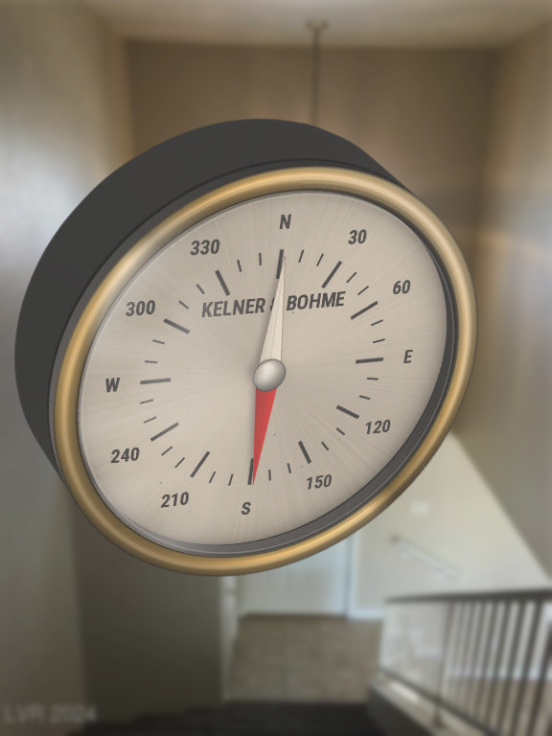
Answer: 180 °
